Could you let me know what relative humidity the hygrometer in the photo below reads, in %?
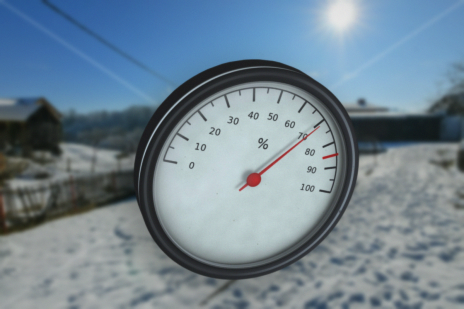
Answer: 70 %
